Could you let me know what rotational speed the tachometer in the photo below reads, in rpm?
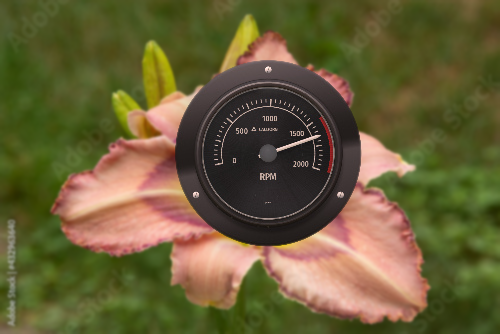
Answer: 1650 rpm
